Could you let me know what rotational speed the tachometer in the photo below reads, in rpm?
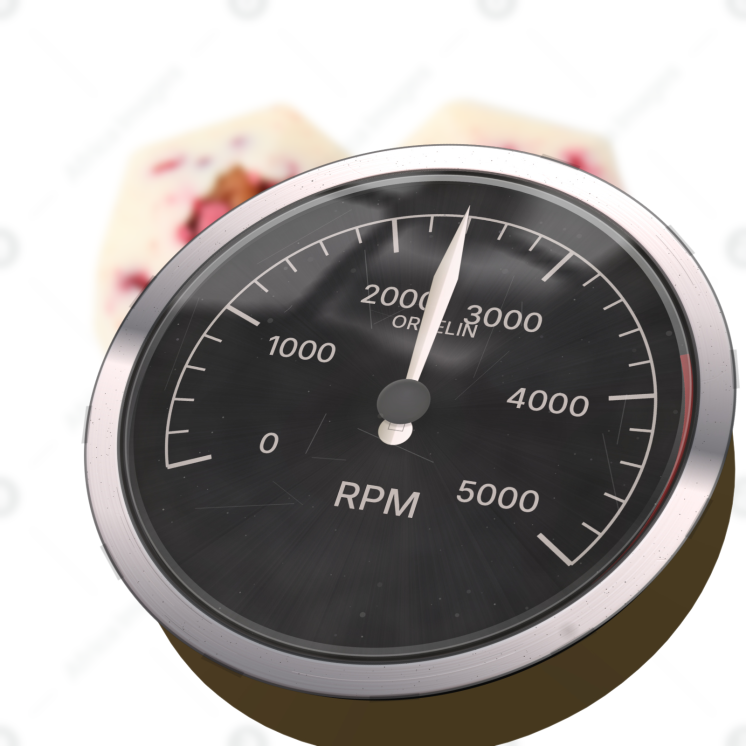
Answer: 2400 rpm
